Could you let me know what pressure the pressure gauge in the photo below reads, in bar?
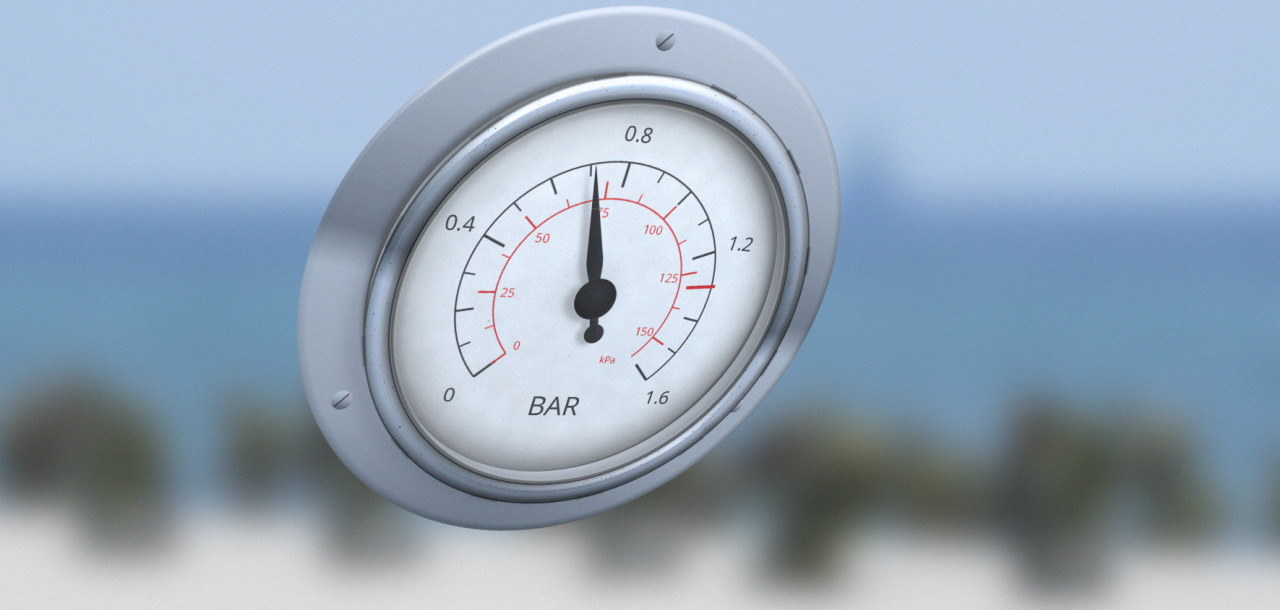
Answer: 0.7 bar
